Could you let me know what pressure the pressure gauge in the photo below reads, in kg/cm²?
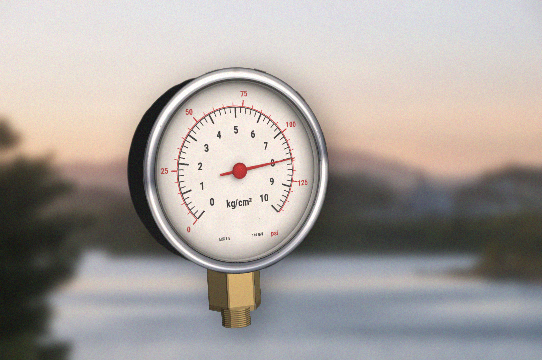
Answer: 8 kg/cm²
